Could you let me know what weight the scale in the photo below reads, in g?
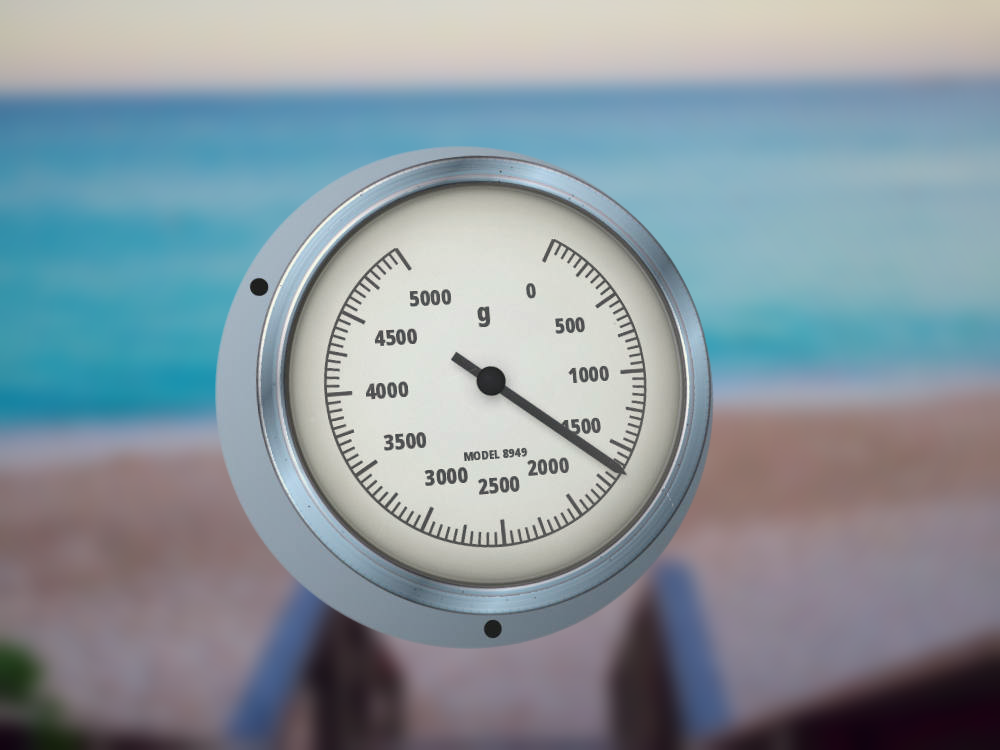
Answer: 1650 g
